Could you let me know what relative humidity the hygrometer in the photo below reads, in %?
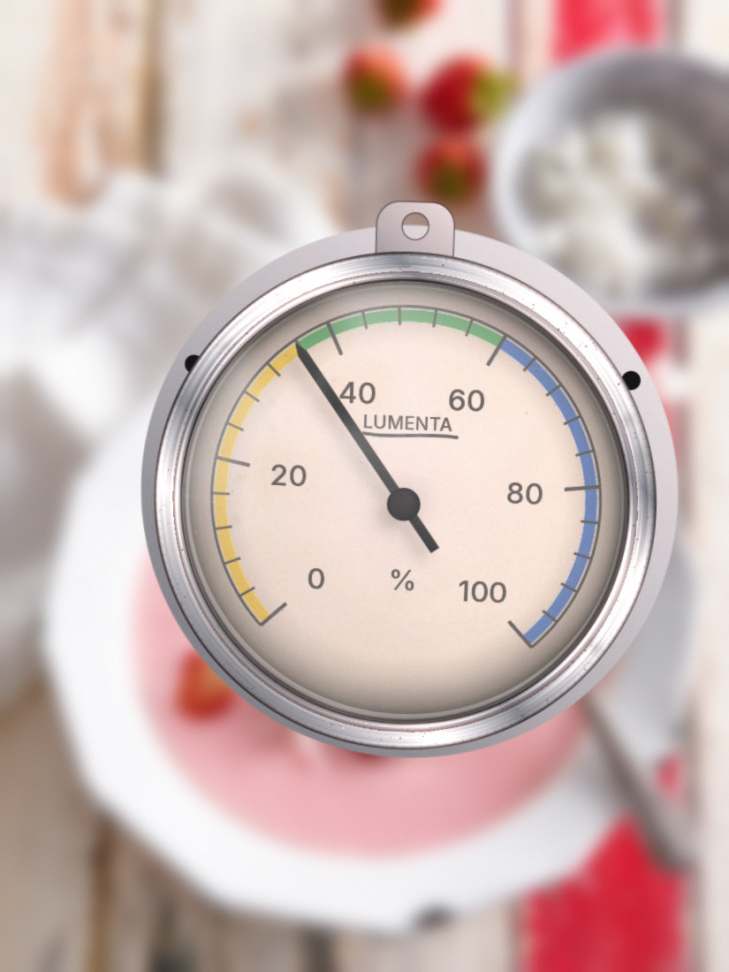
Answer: 36 %
